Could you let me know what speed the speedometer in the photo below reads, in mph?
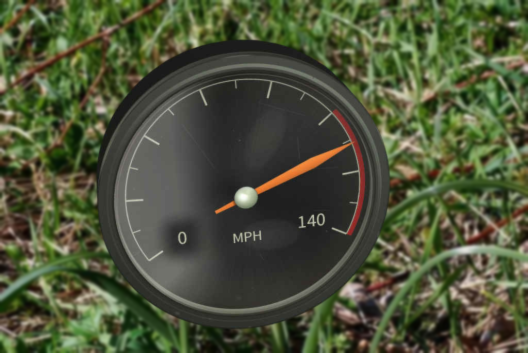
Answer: 110 mph
